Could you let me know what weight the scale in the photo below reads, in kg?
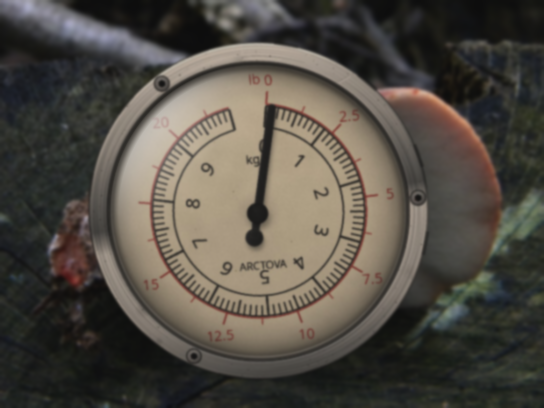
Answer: 0.1 kg
